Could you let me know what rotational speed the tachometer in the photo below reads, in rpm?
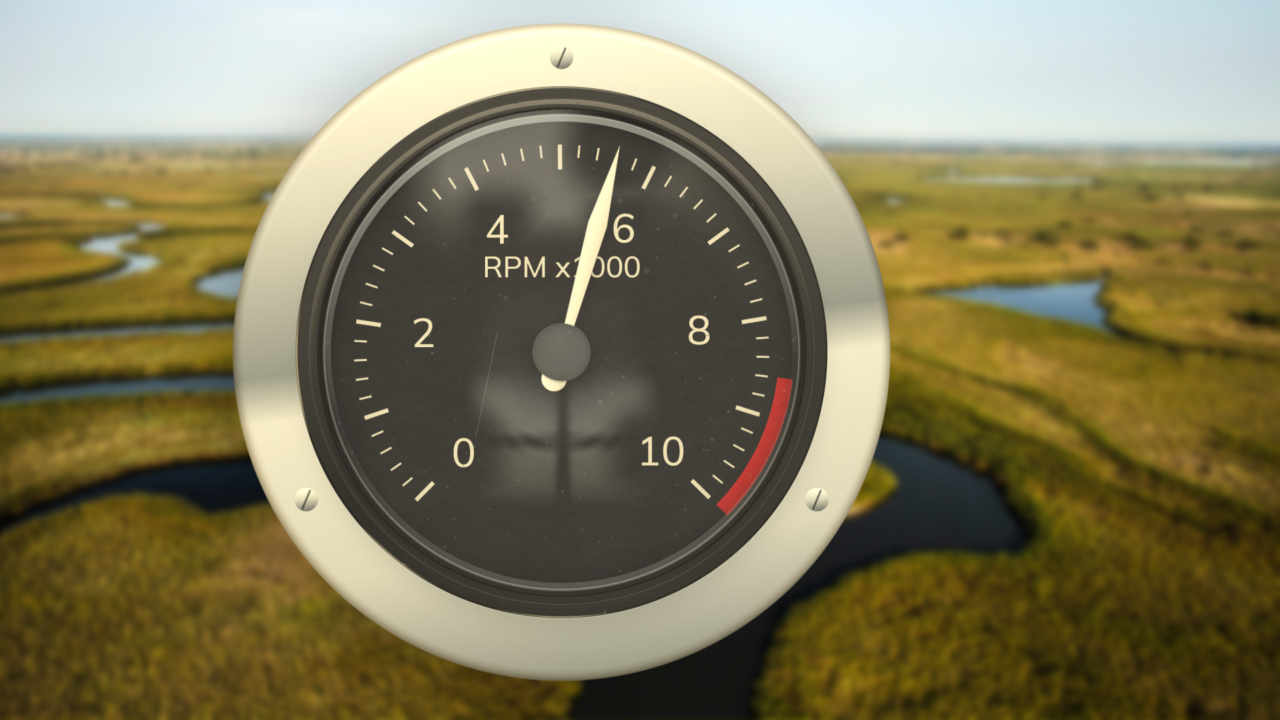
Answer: 5600 rpm
